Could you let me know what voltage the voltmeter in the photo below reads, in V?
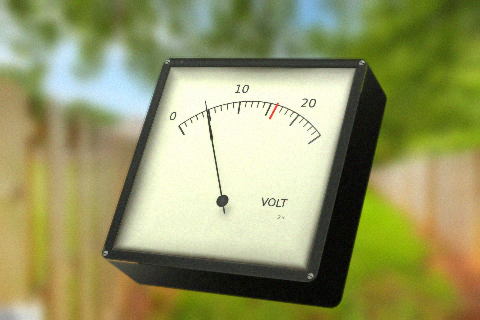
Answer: 5 V
